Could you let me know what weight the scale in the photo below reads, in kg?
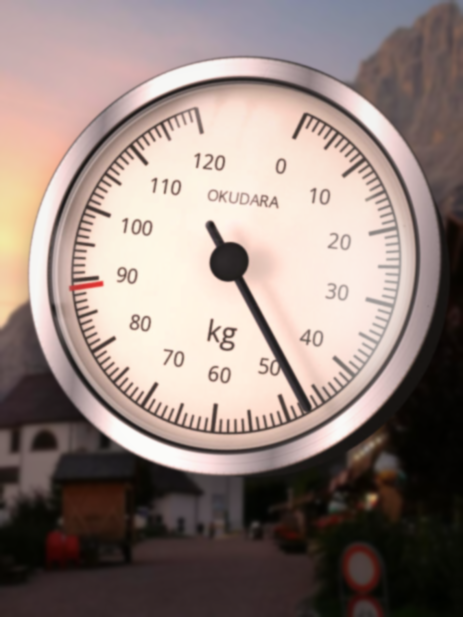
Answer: 47 kg
